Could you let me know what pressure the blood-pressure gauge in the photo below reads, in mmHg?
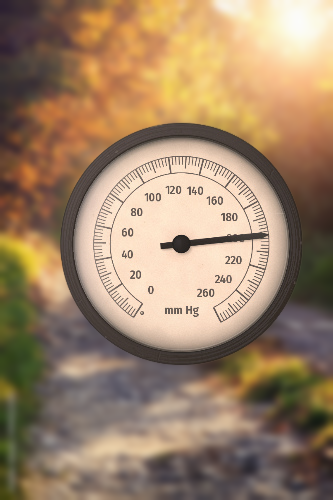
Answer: 200 mmHg
